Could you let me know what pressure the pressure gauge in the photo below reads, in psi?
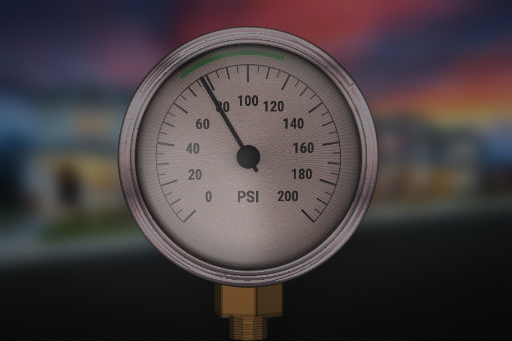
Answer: 77.5 psi
